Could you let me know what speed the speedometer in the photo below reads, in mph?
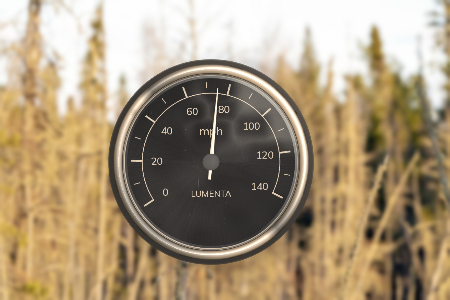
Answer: 75 mph
